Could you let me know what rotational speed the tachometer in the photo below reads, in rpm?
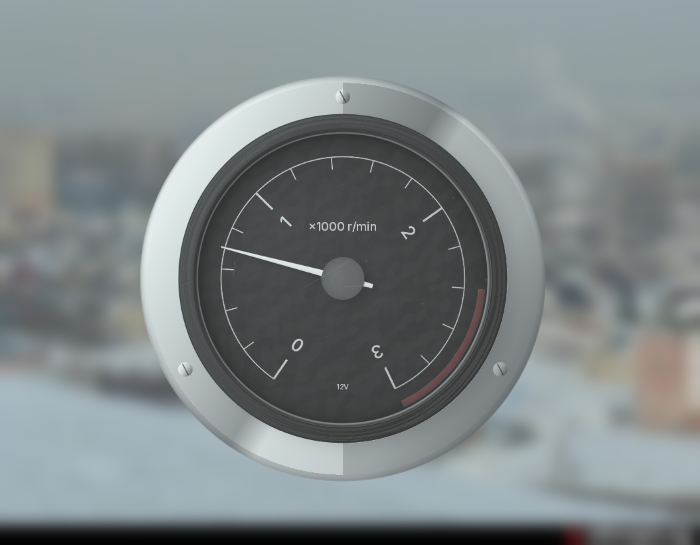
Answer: 700 rpm
